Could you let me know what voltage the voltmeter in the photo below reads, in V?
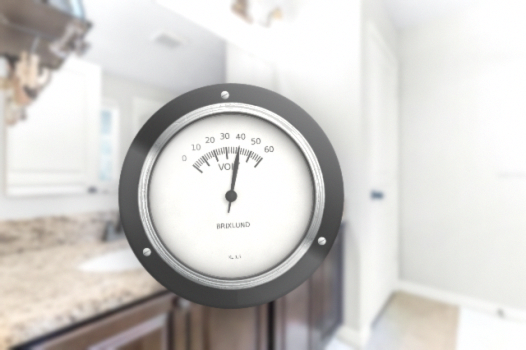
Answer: 40 V
